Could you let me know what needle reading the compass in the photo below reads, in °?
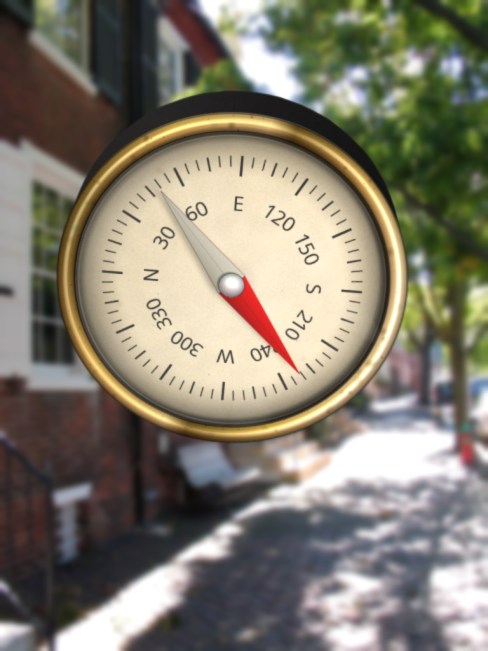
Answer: 230 °
